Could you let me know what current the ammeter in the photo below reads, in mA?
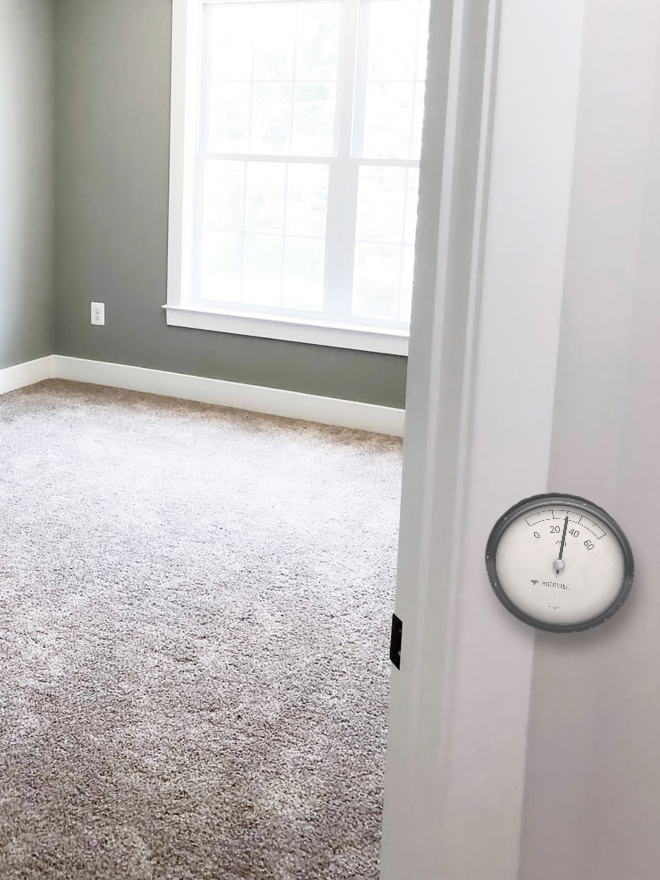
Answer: 30 mA
